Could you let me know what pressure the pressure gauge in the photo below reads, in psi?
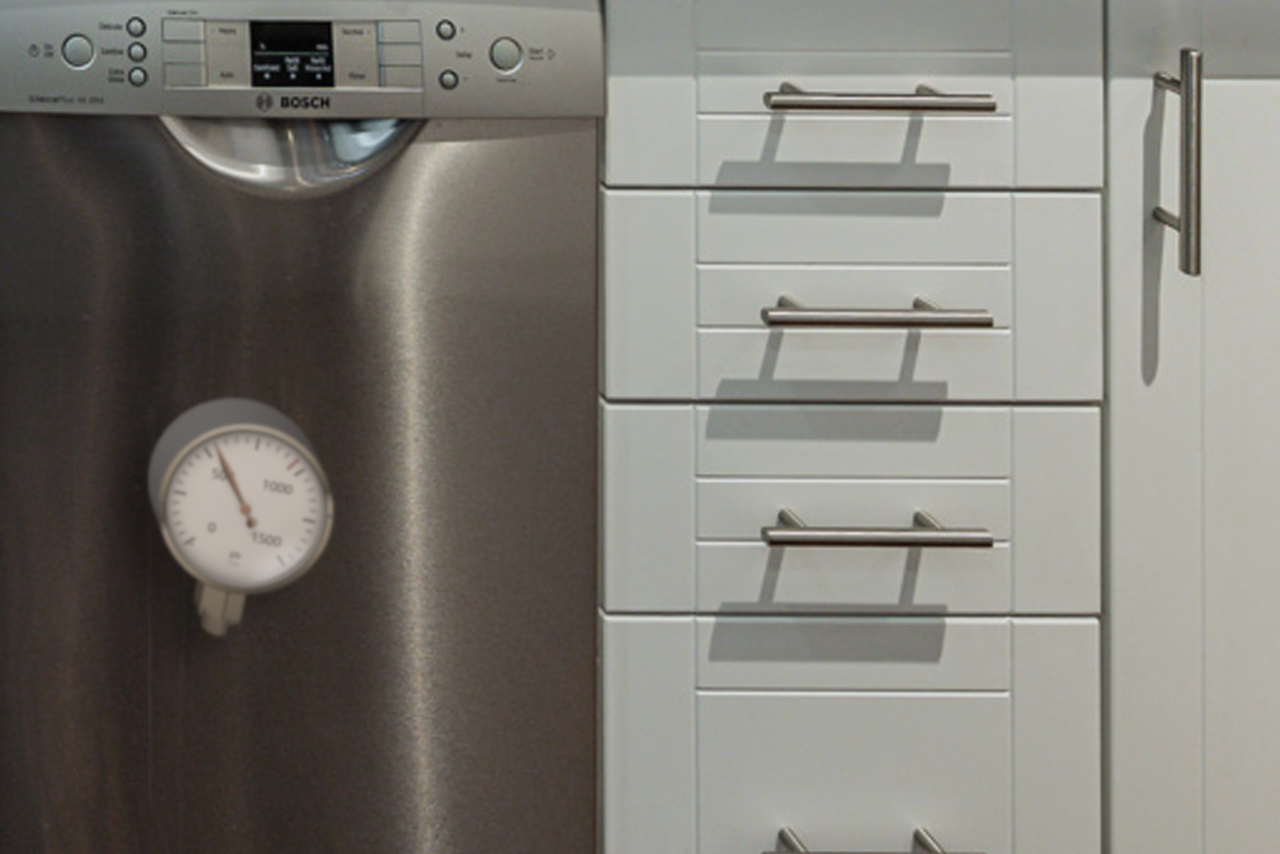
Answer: 550 psi
